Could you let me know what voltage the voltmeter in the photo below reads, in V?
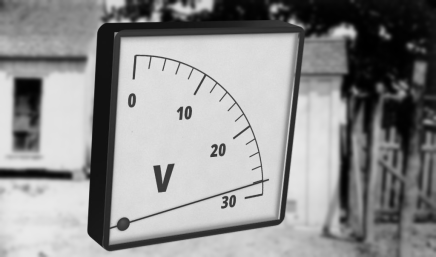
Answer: 28 V
